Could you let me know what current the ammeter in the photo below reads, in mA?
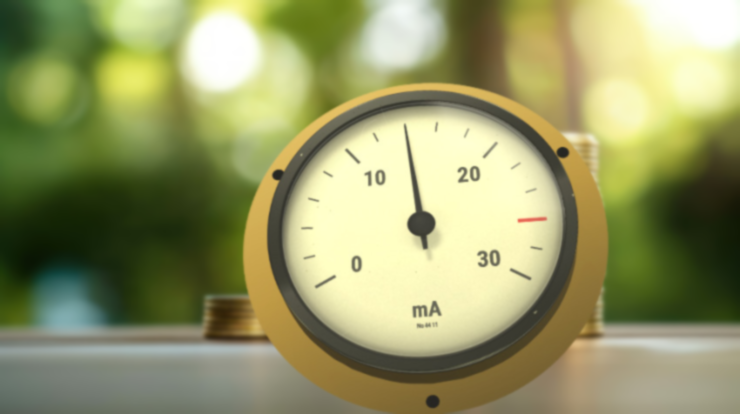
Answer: 14 mA
